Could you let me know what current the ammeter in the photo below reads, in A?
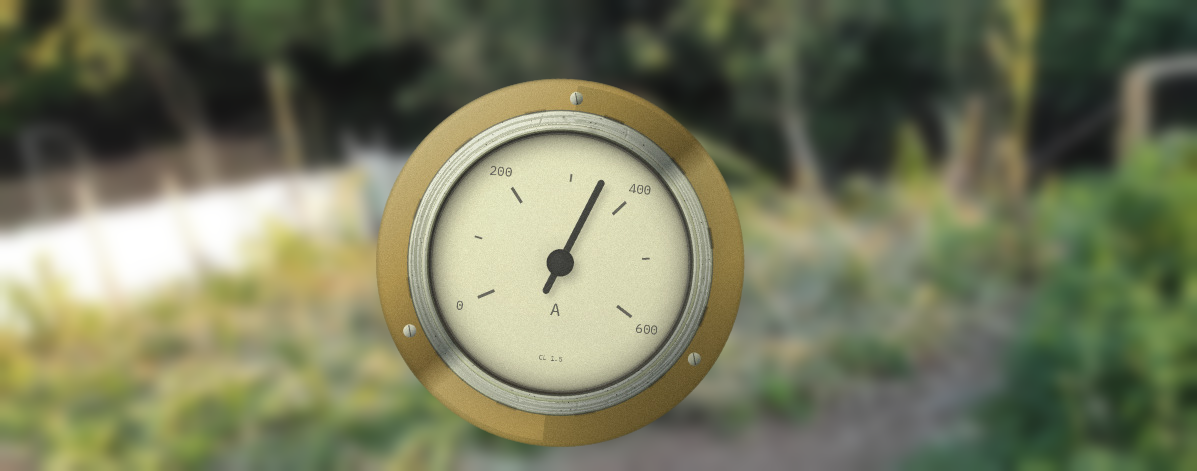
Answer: 350 A
